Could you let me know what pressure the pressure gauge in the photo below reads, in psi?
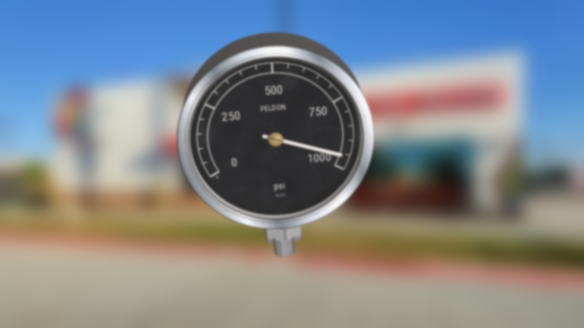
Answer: 950 psi
